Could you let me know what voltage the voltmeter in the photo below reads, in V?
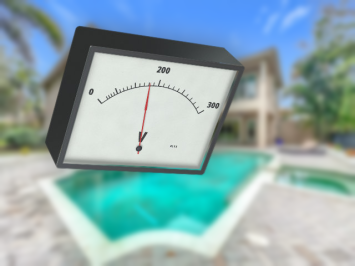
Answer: 180 V
